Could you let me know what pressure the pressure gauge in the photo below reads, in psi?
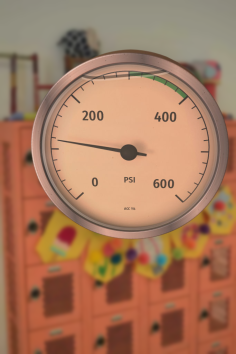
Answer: 120 psi
